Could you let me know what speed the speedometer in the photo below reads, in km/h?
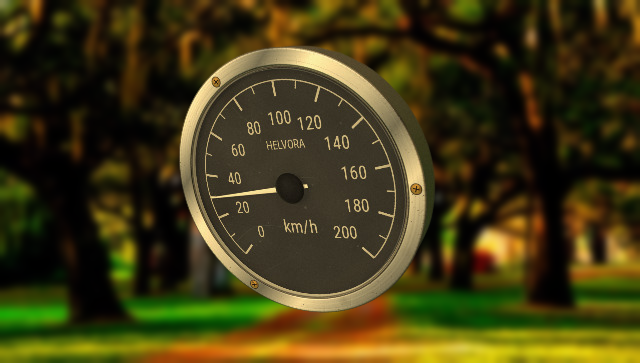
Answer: 30 km/h
